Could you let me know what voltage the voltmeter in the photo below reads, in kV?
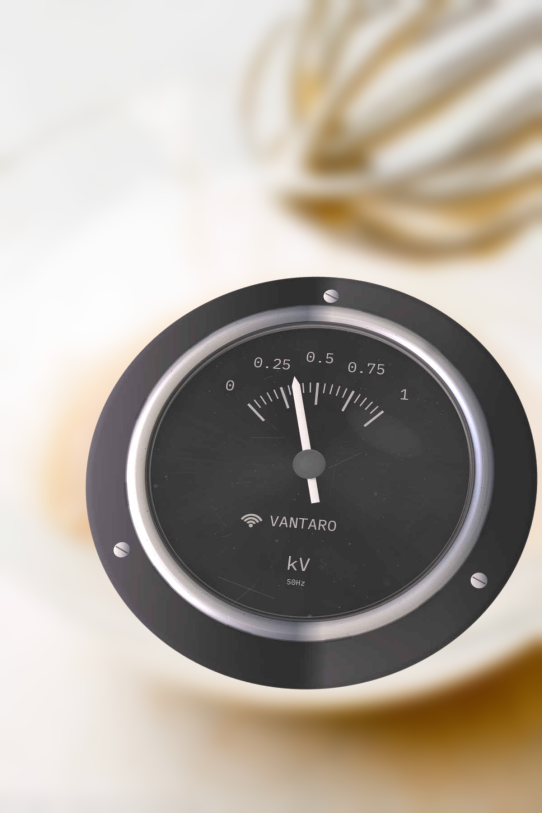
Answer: 0.35 kV
